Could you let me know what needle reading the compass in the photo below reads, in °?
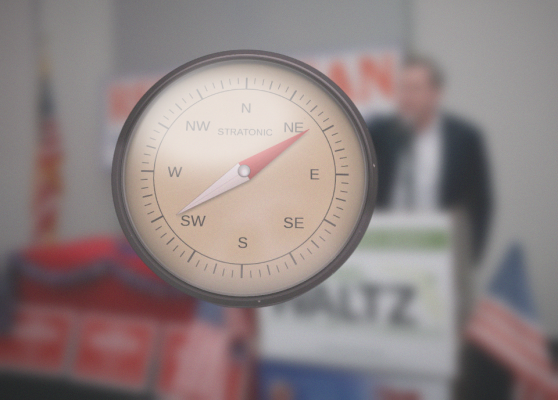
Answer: 55 °
